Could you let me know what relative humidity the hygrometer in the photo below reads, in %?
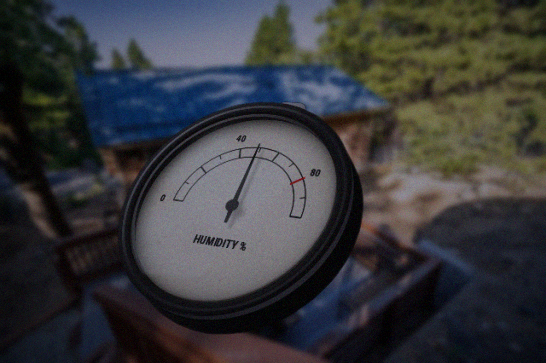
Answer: 50 %
